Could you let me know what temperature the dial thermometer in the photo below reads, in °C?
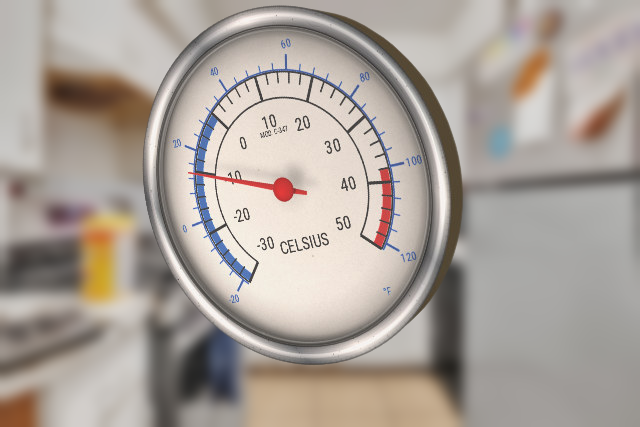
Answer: -10 °C
